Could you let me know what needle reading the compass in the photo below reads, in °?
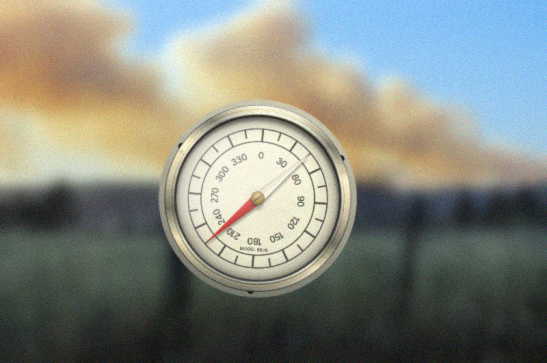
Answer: 225 °
